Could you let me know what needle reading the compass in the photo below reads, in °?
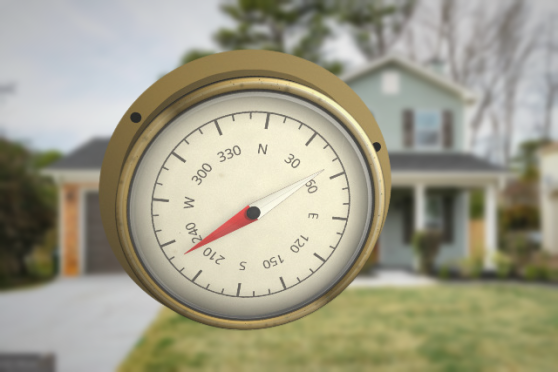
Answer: 230 °
